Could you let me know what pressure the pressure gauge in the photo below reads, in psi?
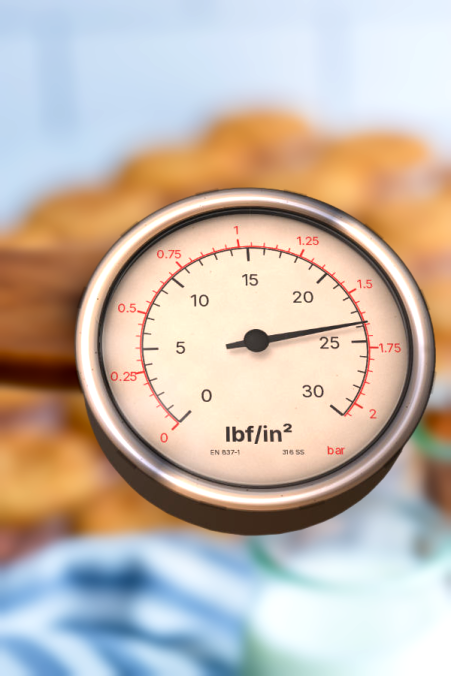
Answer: 24 psi
